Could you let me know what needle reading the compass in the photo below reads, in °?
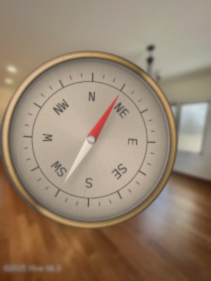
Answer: 30 °
